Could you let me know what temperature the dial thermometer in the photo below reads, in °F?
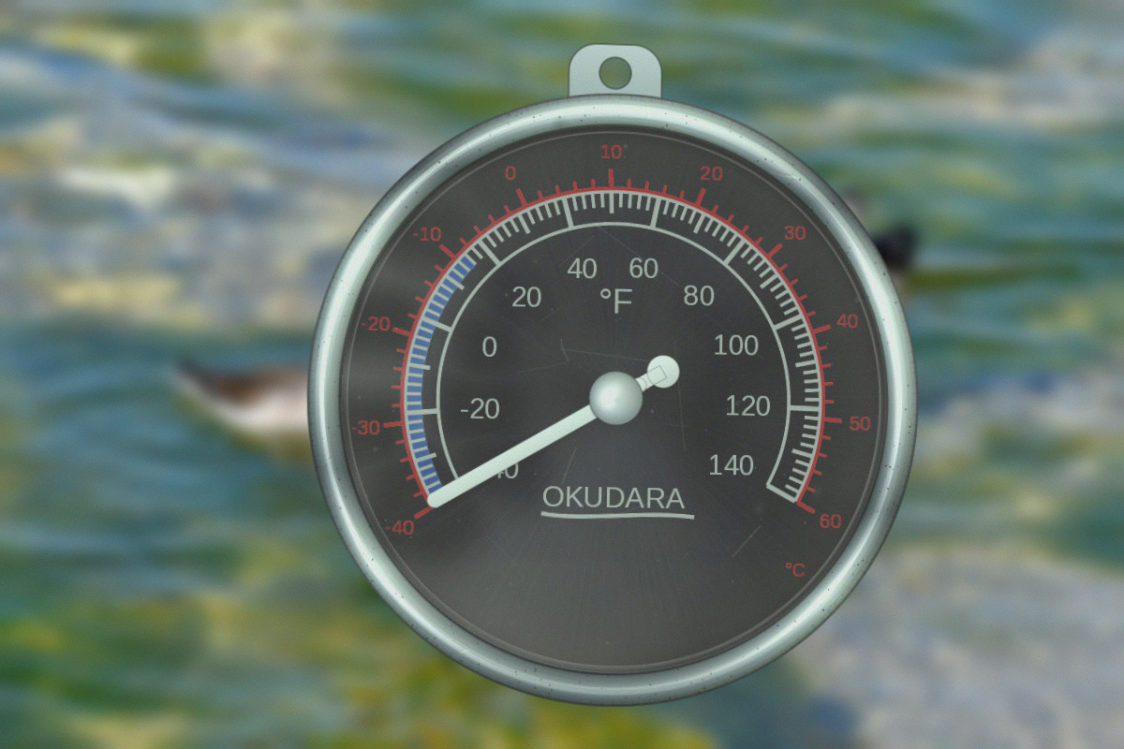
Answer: -39 °F
